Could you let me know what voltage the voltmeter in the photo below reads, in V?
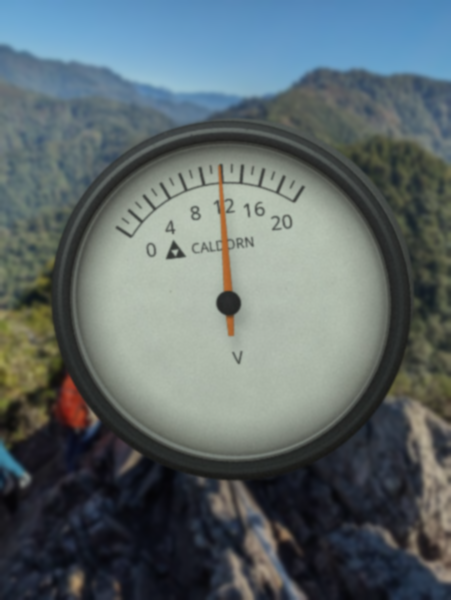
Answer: 12 V
